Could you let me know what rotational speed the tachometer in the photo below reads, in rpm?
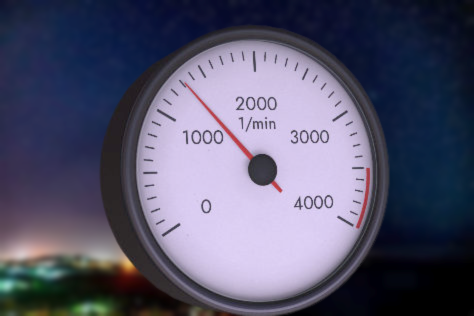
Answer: 1300 rpm
